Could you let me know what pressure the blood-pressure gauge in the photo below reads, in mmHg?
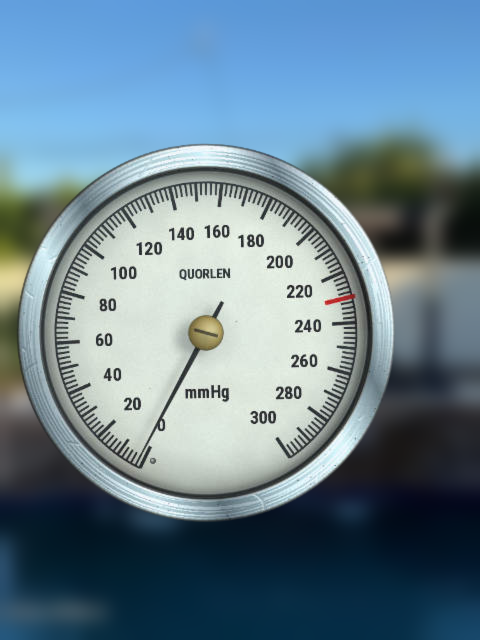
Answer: 2 mmHg
